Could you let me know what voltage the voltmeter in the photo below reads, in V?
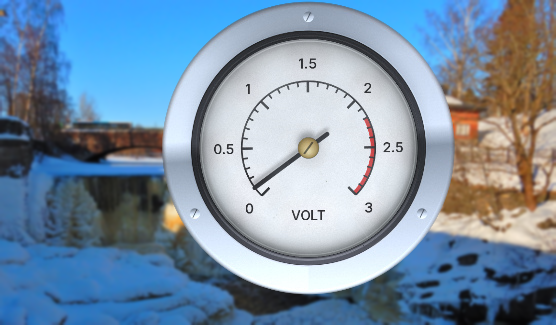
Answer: 0.1 V
